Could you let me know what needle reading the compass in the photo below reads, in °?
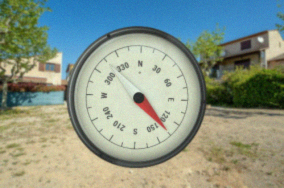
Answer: 135 °
